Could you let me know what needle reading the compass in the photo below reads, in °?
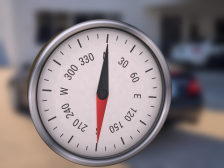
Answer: 180 °
